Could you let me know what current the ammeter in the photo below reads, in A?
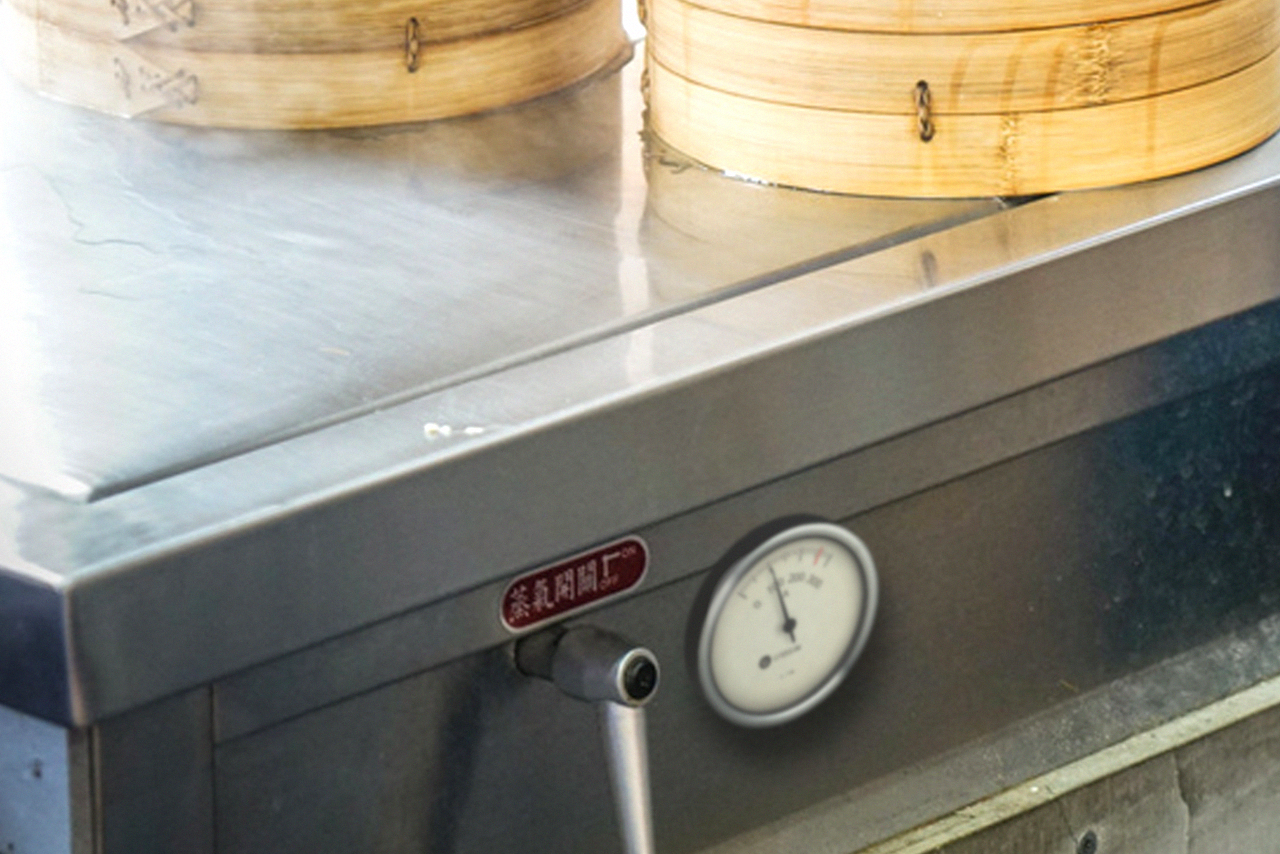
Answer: 100 A
